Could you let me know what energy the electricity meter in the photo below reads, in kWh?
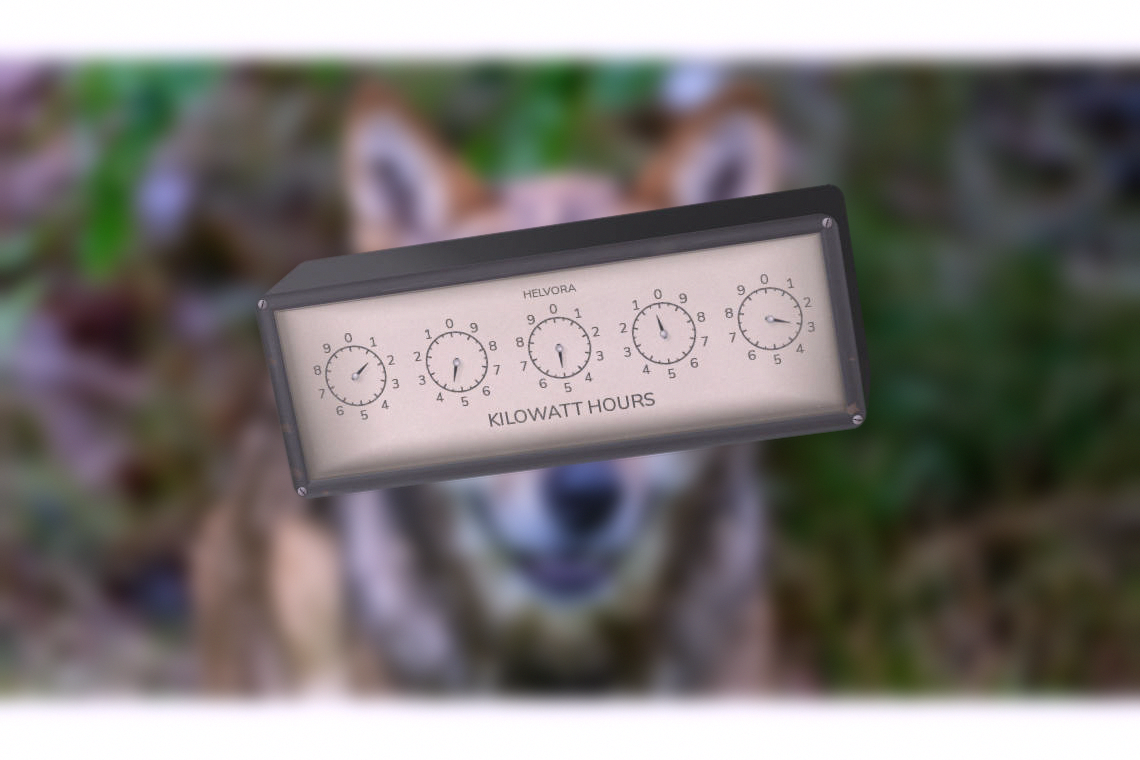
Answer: 14503 kWh
